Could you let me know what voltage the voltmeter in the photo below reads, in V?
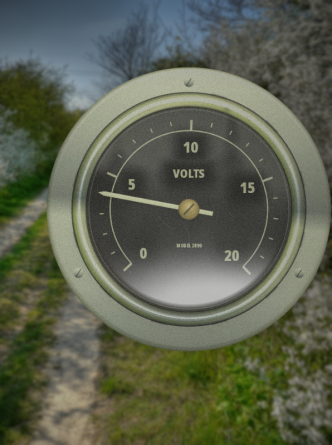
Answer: 4 V
